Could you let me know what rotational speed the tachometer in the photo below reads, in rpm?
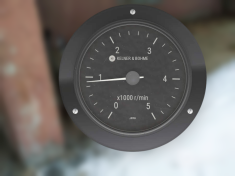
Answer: 900 rpm
